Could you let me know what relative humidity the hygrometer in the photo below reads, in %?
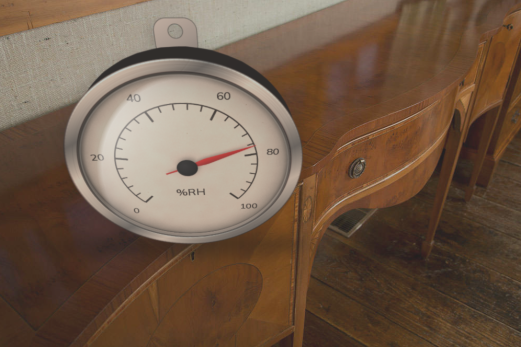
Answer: 76 %
